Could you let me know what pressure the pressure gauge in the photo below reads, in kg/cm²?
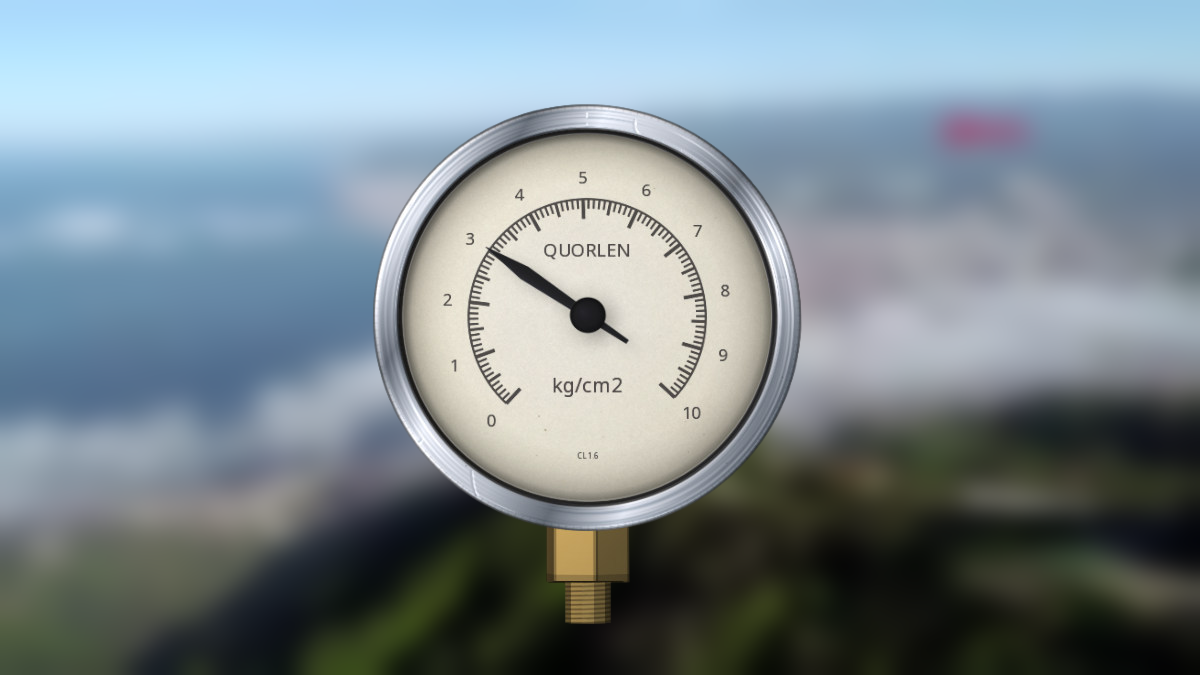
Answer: 3 kg/cm²
